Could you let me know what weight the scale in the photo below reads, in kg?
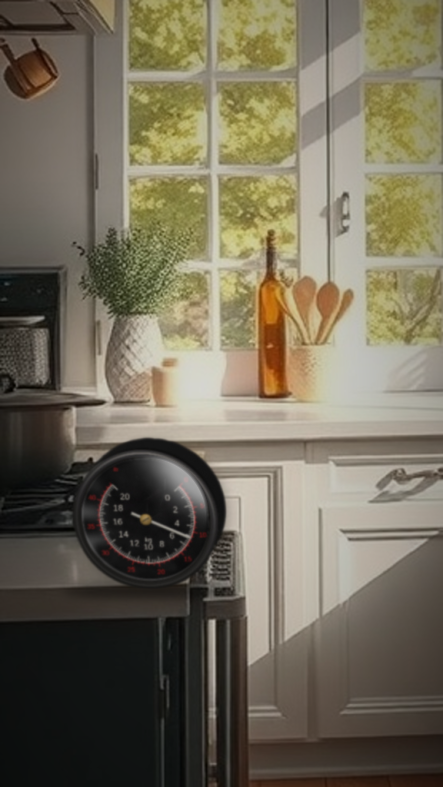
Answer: 5 kg
